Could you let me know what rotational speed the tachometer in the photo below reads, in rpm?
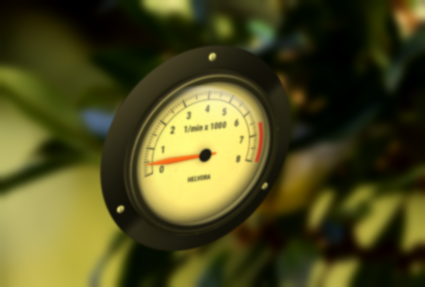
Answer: 500 rpm
